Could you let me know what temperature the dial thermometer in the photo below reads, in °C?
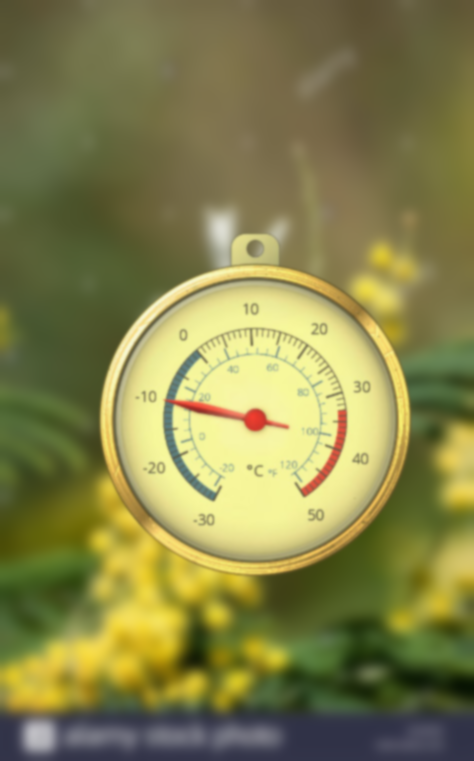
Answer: -10 °C
